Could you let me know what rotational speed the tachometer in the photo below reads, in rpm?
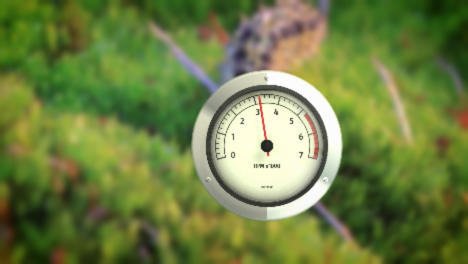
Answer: 3200 rpm
